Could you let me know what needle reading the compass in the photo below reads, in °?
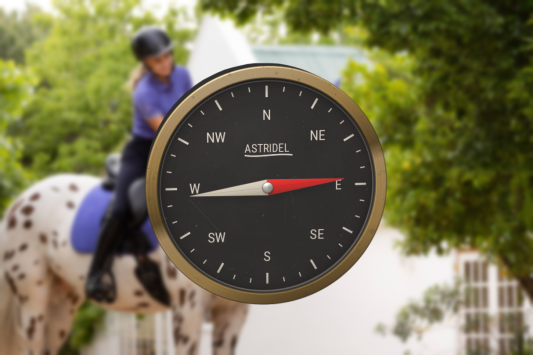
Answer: 85 °
